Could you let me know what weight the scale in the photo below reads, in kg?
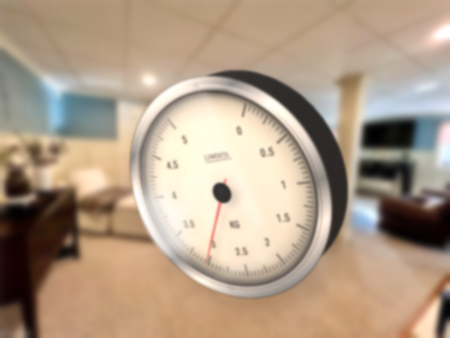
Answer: 3 kg
